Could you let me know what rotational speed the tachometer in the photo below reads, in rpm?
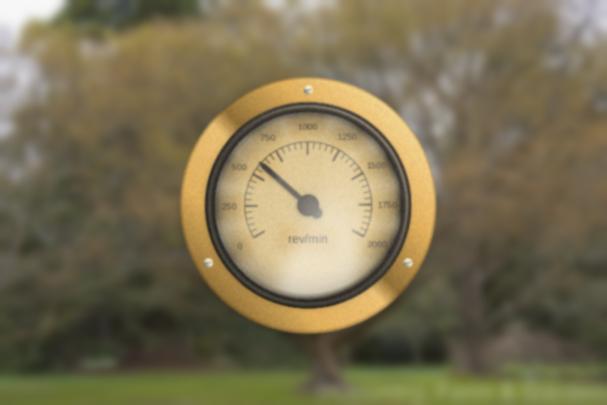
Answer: 600 rpm
